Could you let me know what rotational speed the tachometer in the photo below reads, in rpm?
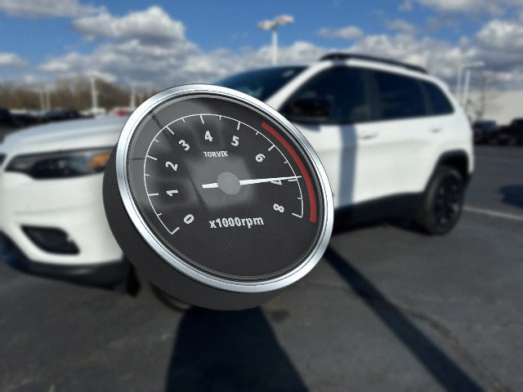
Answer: 7000 rpm
